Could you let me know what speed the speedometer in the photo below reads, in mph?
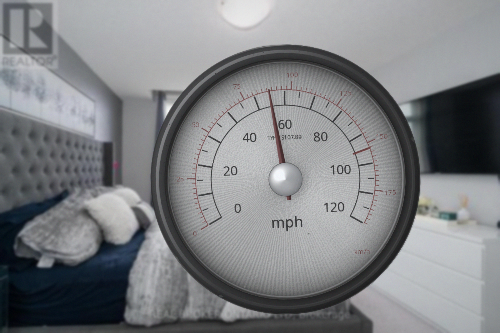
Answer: 55 mph
